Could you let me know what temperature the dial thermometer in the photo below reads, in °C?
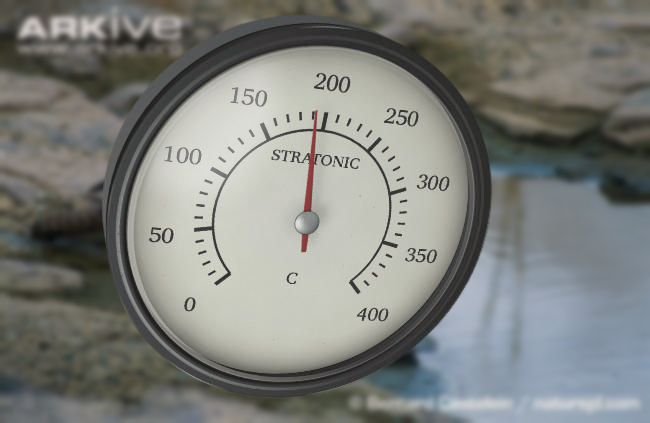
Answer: 190 °C
